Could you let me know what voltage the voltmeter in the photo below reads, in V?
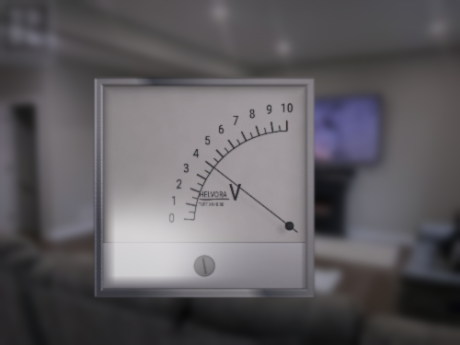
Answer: 4 V
